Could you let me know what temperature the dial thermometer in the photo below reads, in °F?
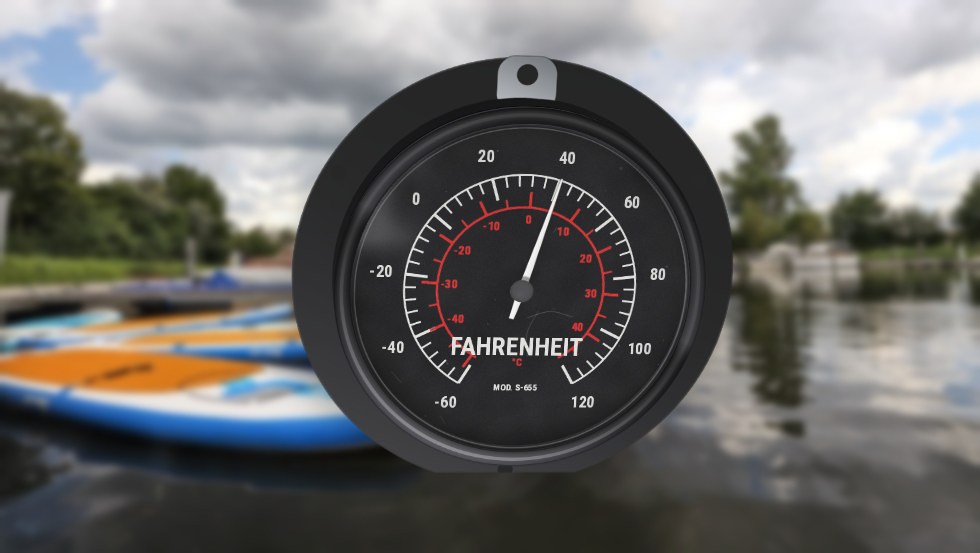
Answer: 40 °F
